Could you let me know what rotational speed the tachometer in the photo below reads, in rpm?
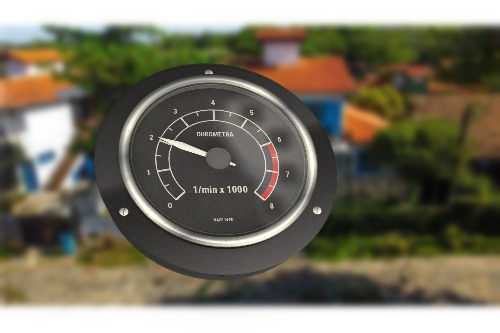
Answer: 2000 rpm
